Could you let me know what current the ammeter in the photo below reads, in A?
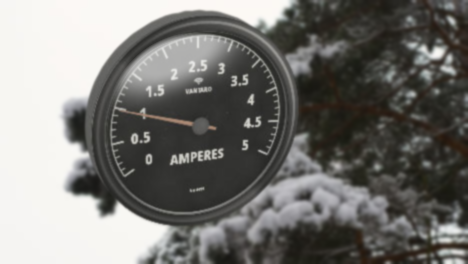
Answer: 1 A
